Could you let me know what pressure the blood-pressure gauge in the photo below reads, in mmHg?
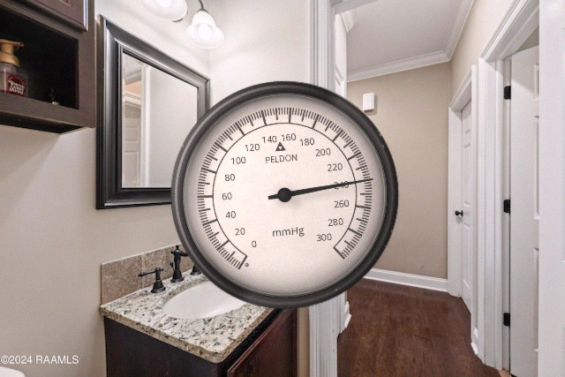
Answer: 240 mmHg
